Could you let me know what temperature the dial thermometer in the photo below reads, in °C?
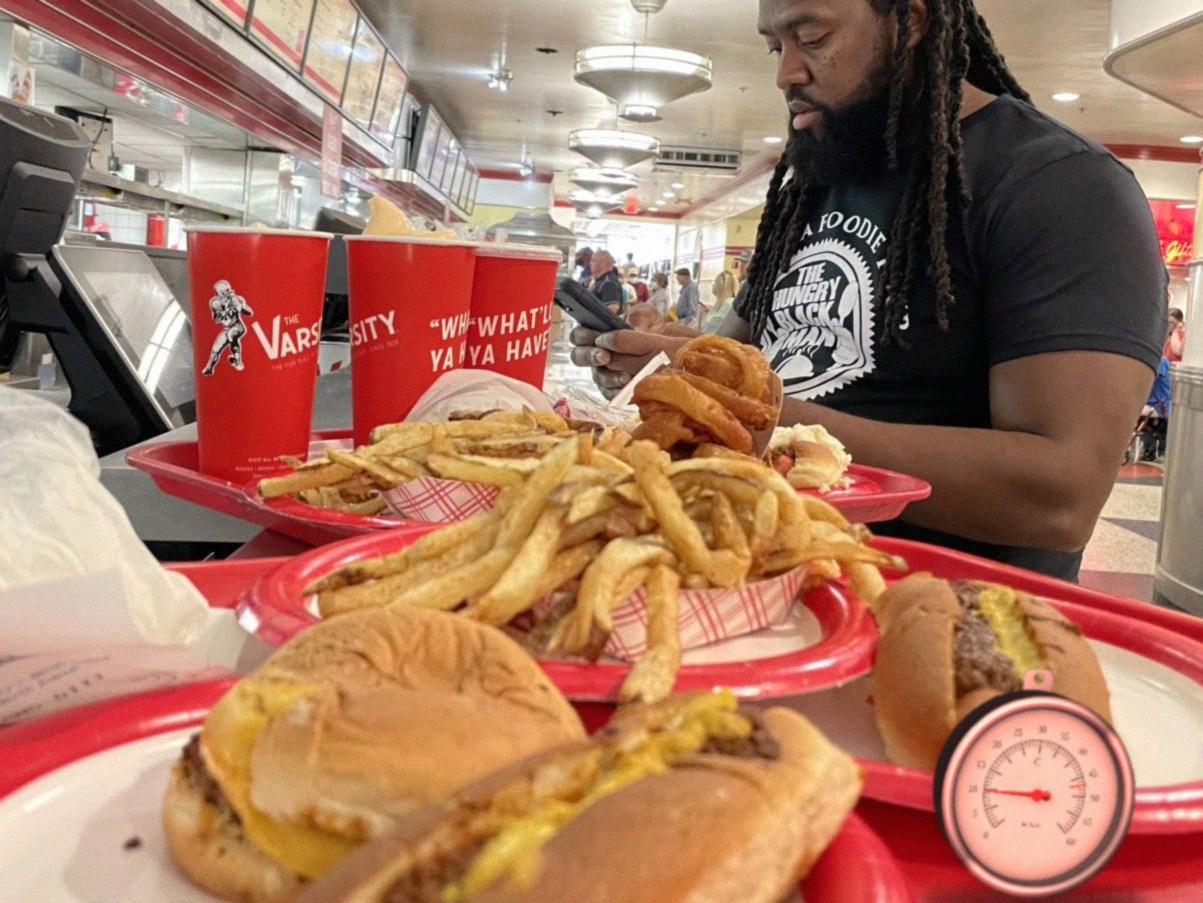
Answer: 10 °C
